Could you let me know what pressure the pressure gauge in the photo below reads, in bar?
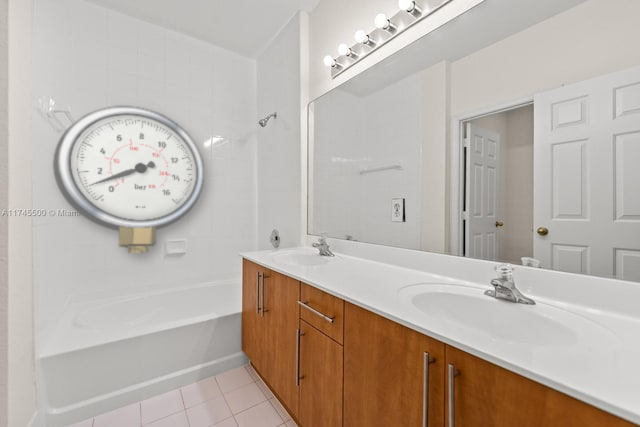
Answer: 1 bar
